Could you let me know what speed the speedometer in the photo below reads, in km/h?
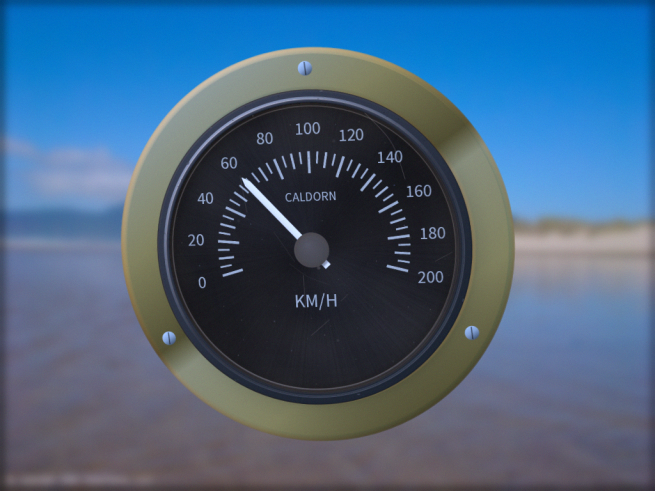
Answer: 60 km/h
